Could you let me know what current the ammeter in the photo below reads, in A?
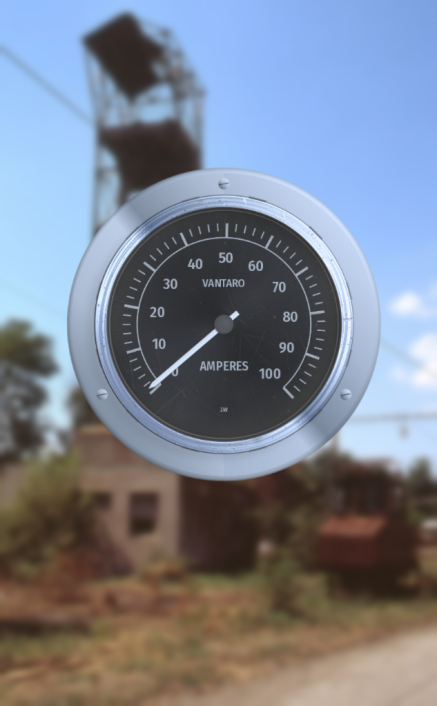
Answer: 1 A
